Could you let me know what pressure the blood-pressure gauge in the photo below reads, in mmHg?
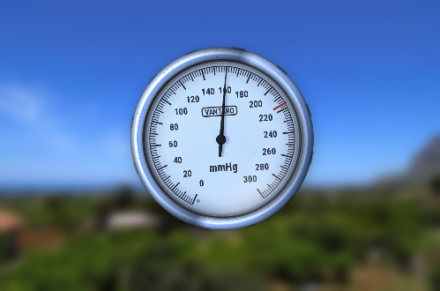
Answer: 160 mmHg
